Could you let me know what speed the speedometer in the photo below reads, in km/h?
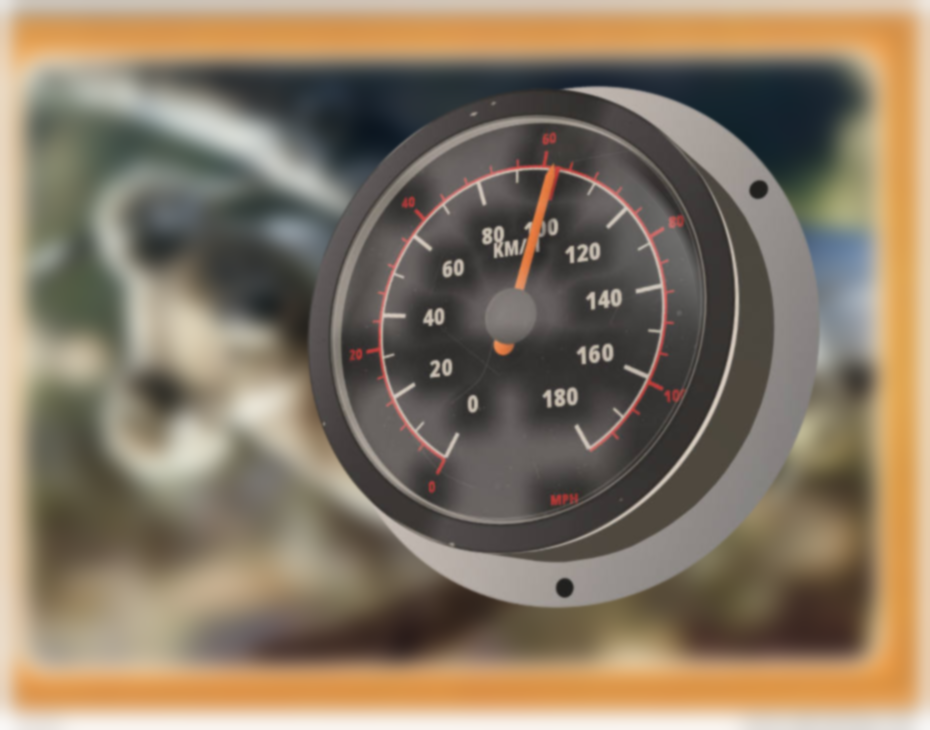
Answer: 100 km/h
